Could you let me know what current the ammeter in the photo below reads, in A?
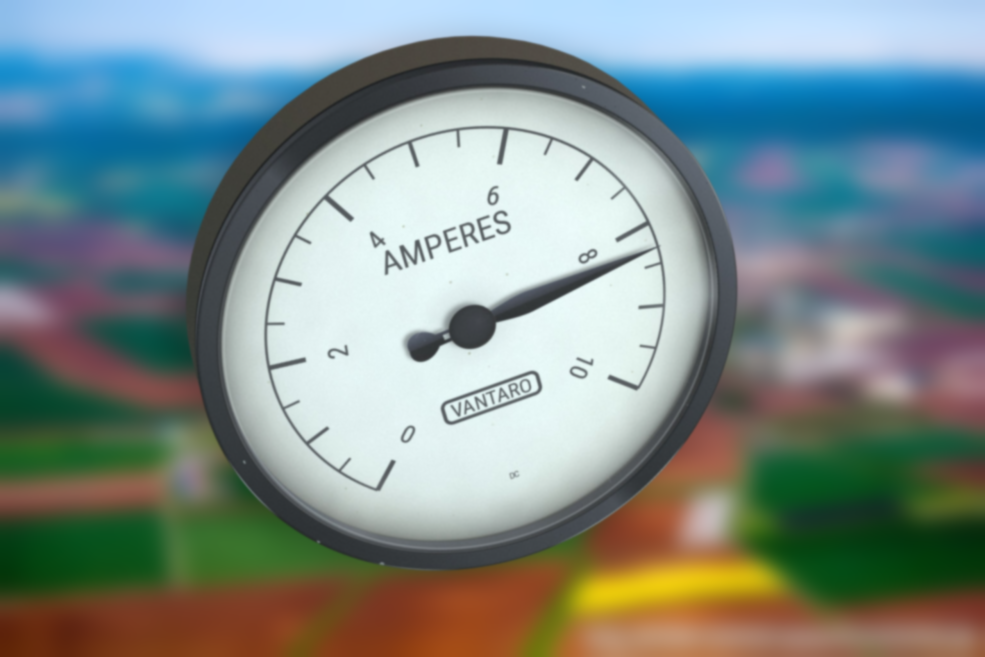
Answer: 8.25 A
